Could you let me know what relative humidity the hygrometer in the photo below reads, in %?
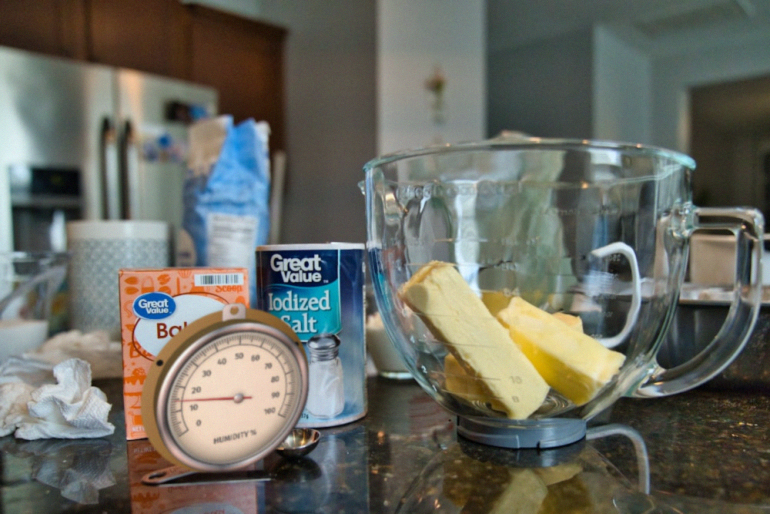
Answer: 15 %
